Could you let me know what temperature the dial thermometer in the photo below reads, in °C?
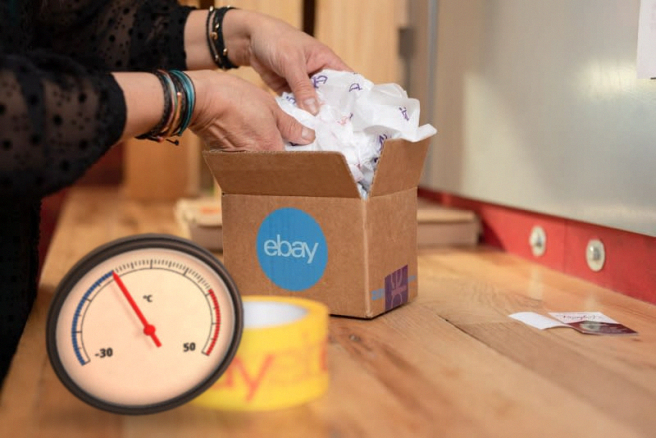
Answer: 0 °C
